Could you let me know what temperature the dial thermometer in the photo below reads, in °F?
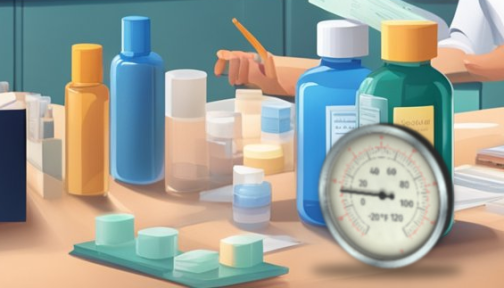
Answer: 10 °F
